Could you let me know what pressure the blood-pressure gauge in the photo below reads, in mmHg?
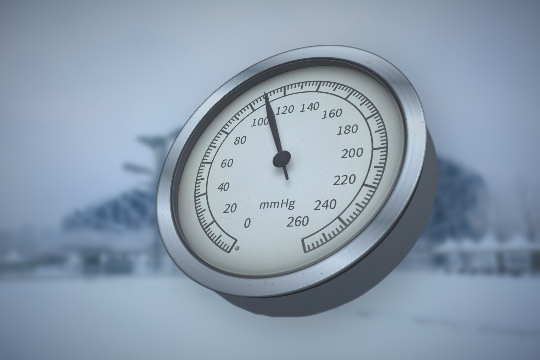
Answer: 110 mmHg
